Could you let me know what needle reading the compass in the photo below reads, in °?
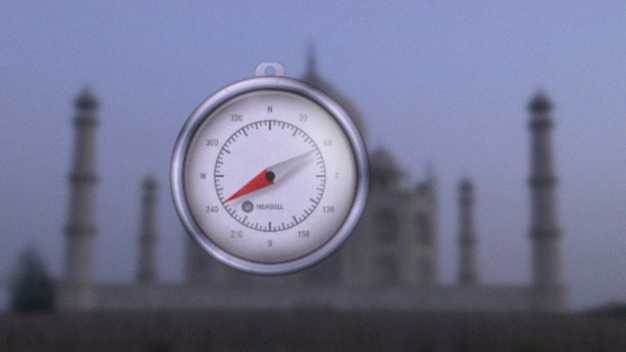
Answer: 240 °
